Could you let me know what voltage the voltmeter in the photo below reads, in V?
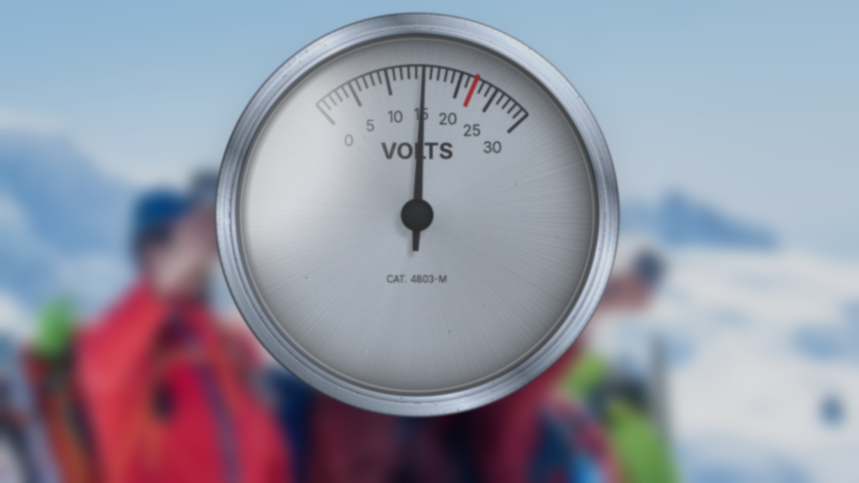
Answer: 15 V
